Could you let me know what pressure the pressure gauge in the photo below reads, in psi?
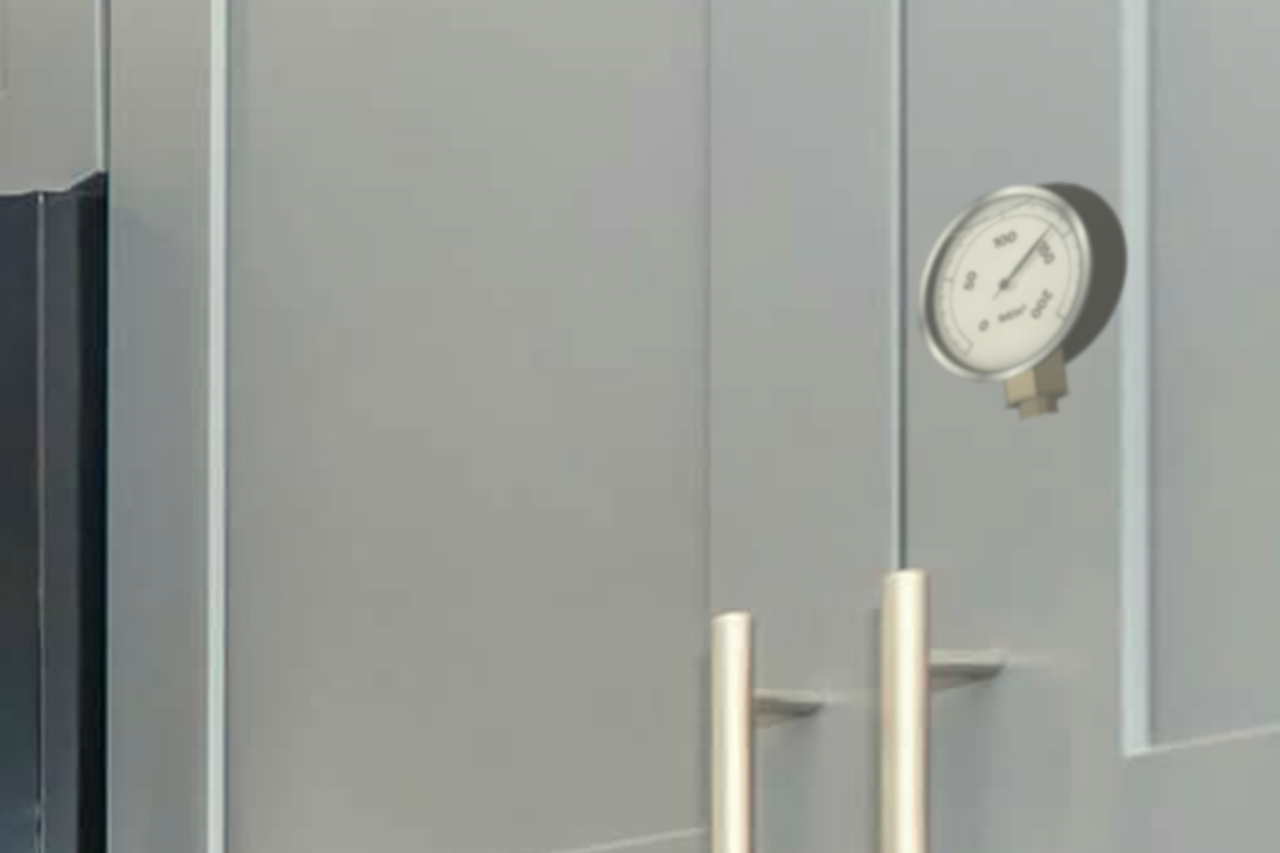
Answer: 140 psi
